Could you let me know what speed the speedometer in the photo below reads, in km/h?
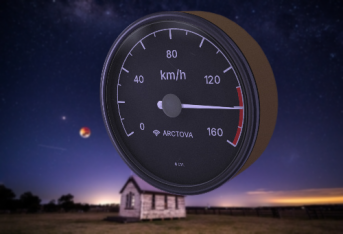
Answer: 140 km/h
